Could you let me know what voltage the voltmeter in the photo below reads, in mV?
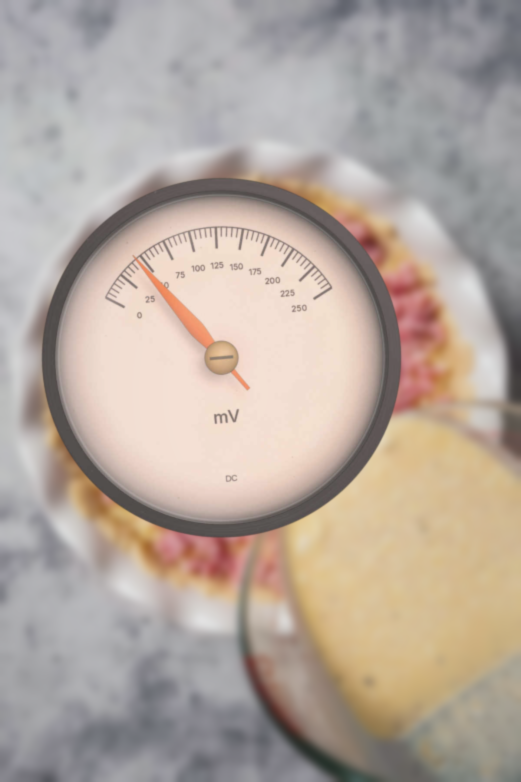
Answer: 45 mV
